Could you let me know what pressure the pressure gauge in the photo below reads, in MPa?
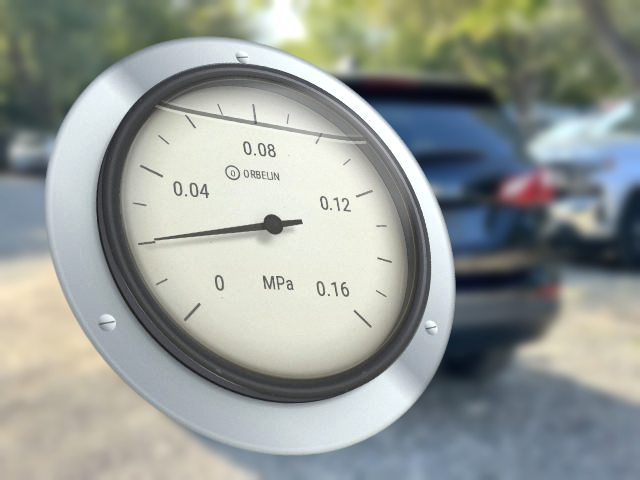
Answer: 0.02 MPa
